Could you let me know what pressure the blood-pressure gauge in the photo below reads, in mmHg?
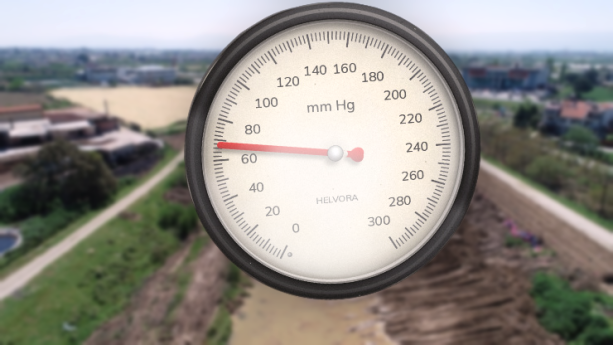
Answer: 68 mmHg
